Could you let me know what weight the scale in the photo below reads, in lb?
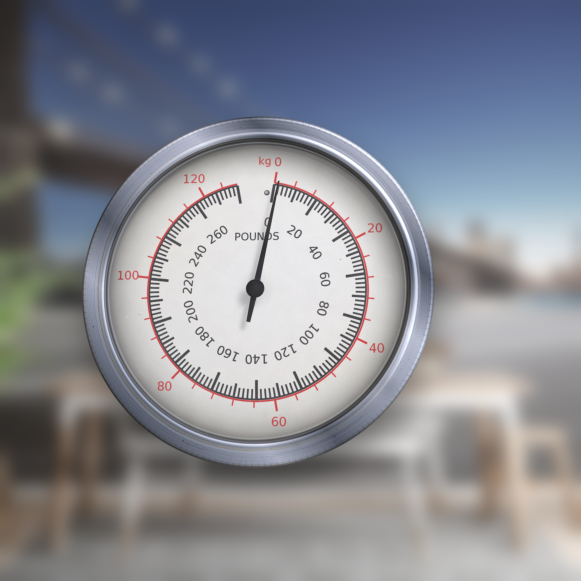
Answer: 2 lb
